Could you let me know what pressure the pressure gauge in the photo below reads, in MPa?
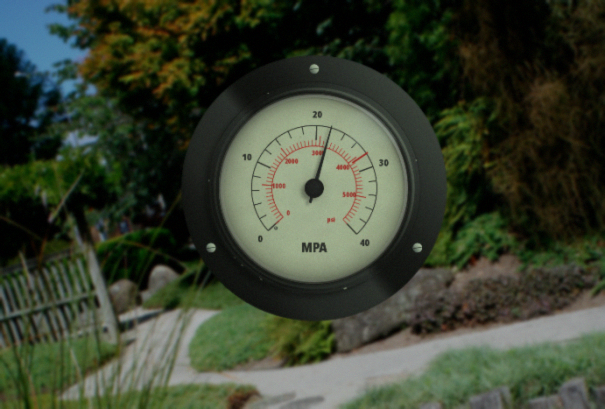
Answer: 22 MPa
